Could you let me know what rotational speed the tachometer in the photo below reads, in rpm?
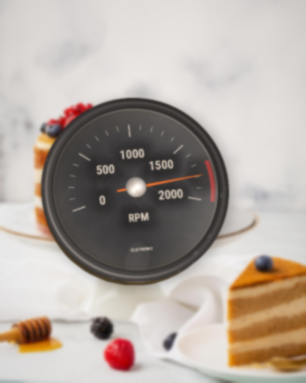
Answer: 1800 rpm
